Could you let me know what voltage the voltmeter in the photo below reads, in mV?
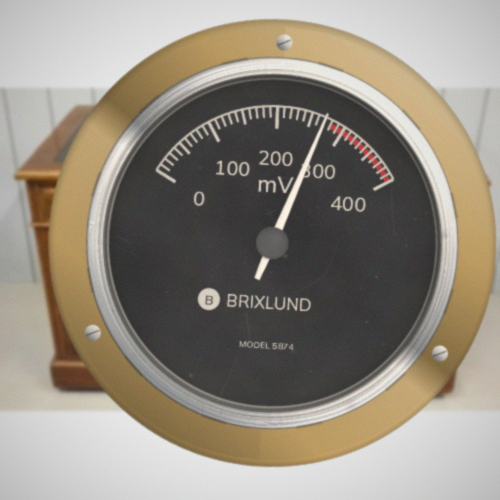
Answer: 270 mV
